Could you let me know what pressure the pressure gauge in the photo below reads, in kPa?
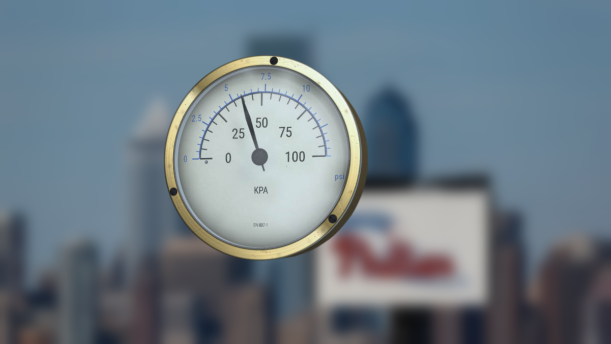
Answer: 40 kPa
